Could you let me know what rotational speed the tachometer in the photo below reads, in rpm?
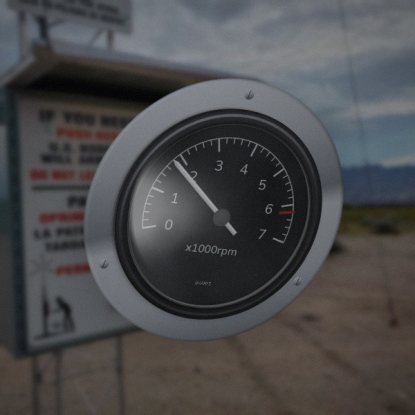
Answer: 1800 rpm
